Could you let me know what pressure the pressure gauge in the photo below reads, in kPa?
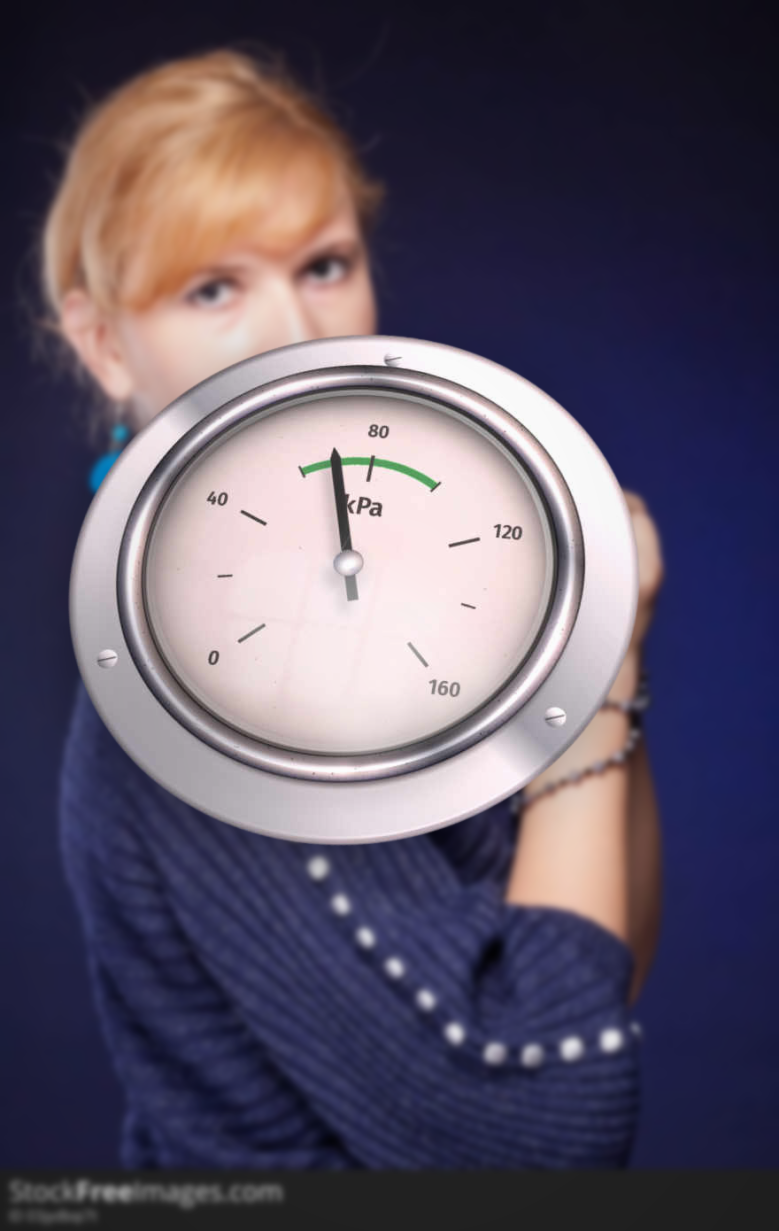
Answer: 70 kPa
